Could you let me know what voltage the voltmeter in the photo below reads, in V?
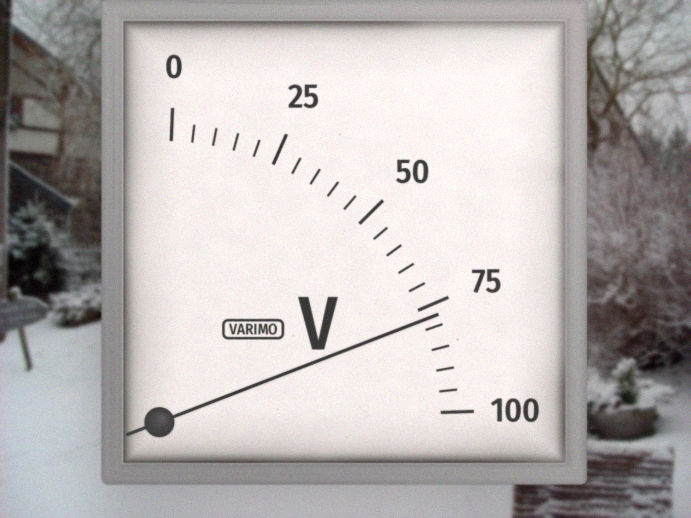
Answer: 77.5 V
